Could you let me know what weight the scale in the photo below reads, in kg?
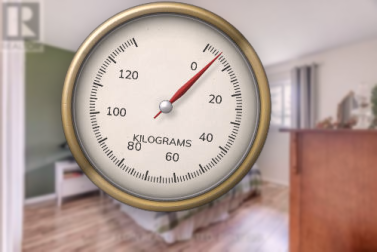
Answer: 5 kg
